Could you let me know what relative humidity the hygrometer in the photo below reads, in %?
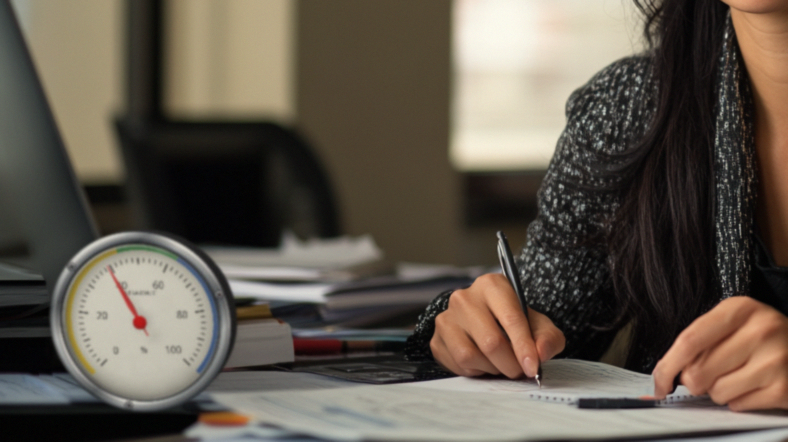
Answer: 40 %
